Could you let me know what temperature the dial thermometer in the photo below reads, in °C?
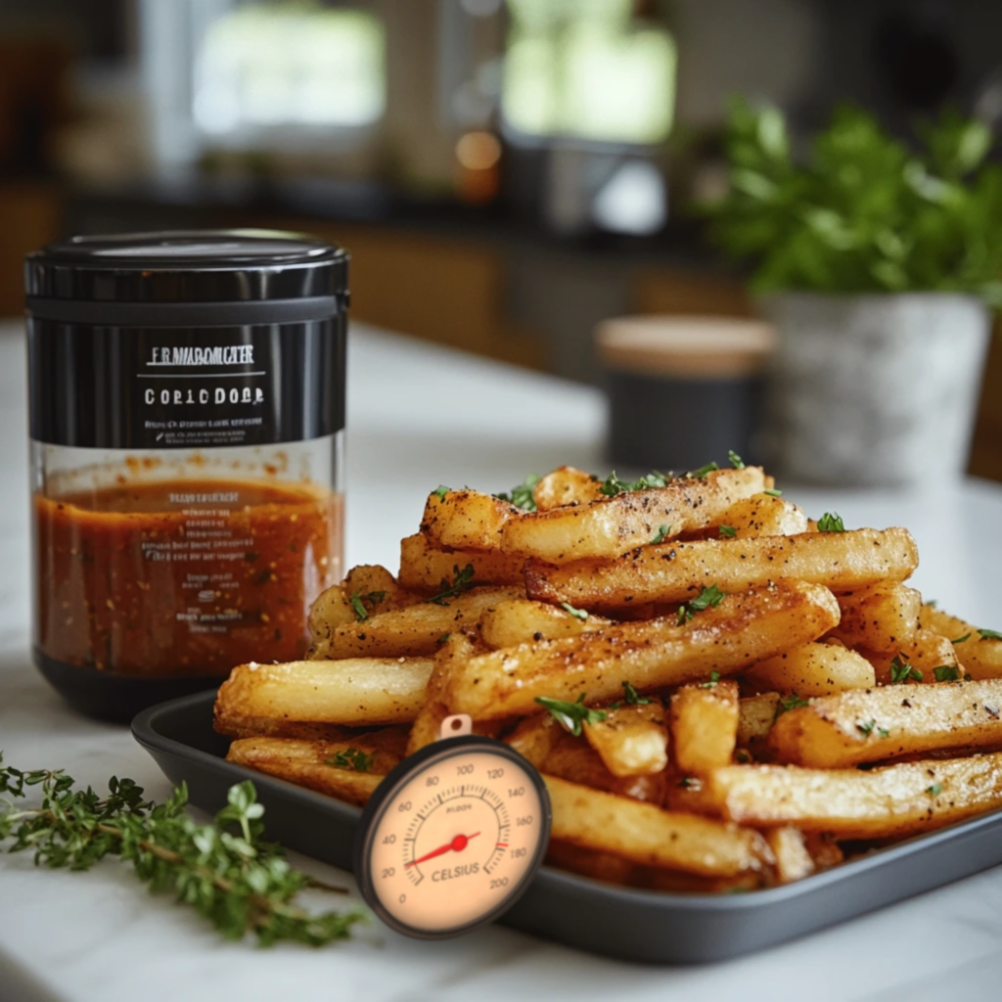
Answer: 20 °C
